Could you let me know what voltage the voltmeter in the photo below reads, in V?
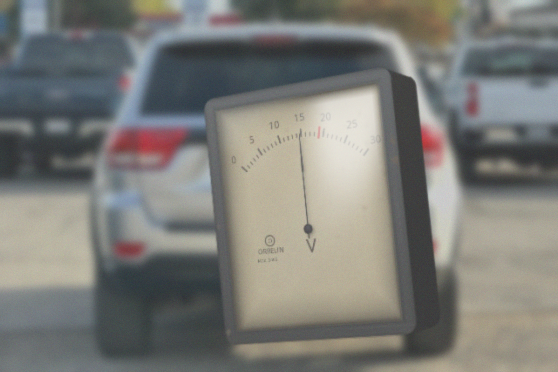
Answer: 15 V
